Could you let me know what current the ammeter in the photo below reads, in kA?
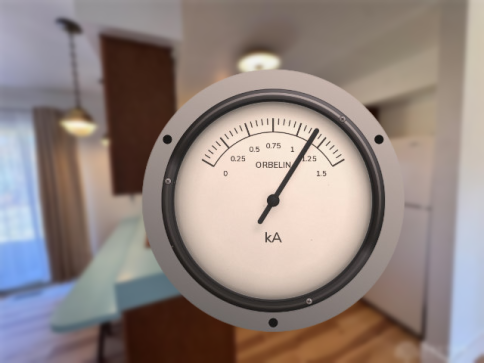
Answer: 1.15 kA
